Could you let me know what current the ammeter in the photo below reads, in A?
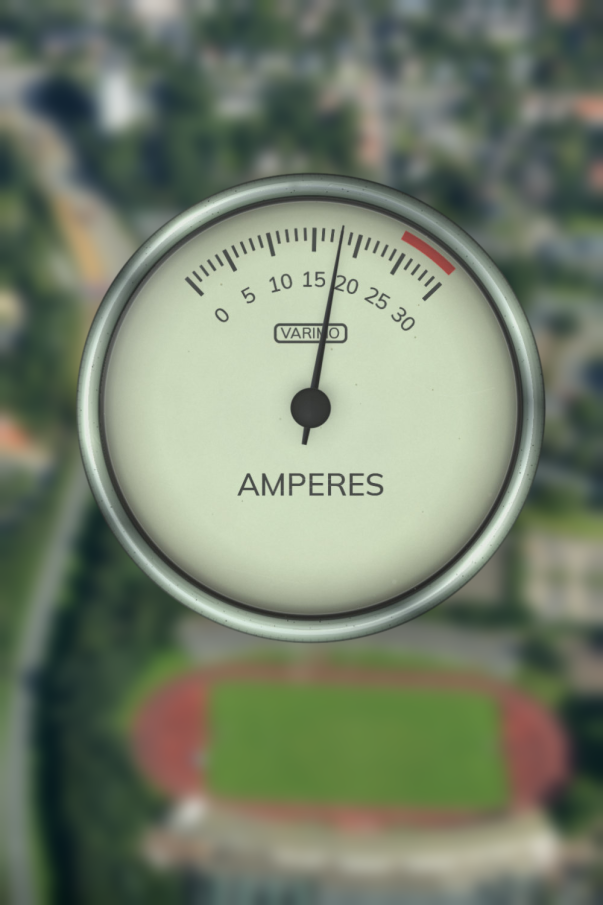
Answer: 18 A
